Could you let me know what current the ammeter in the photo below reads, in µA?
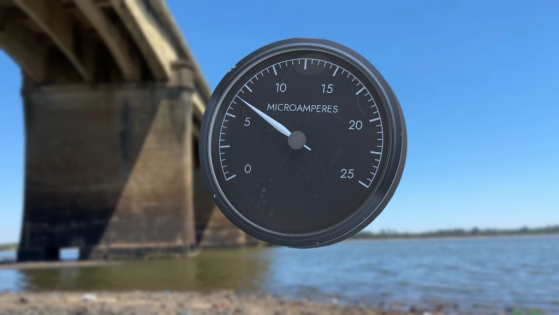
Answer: 6.5 µA
